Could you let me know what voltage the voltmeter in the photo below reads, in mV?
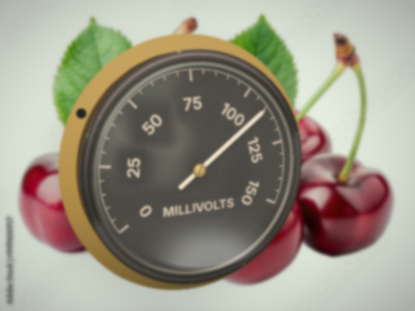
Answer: 110 mV
